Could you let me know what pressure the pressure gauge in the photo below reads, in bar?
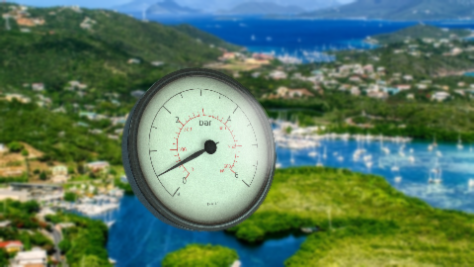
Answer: 0.5 bar
